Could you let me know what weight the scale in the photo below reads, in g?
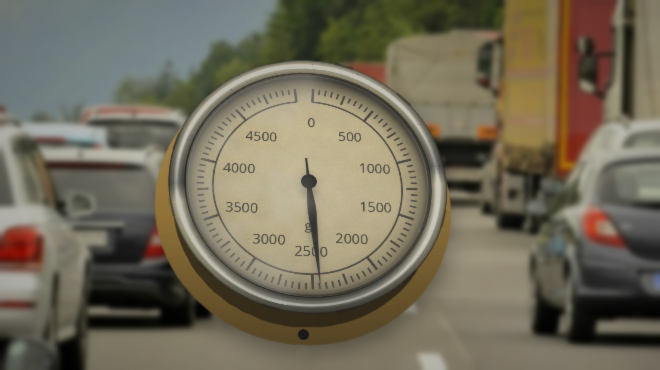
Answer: 2450 g
